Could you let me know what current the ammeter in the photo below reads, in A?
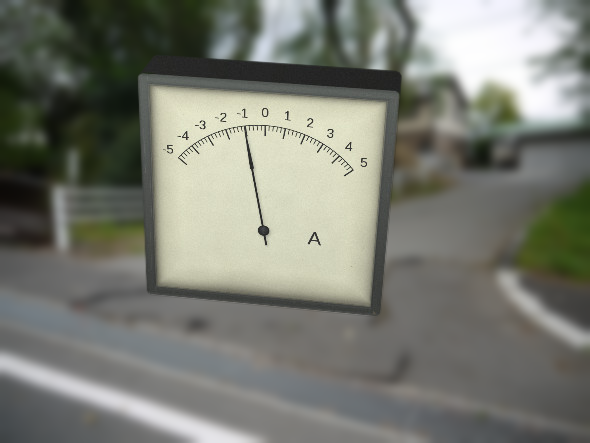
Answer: -1 A
